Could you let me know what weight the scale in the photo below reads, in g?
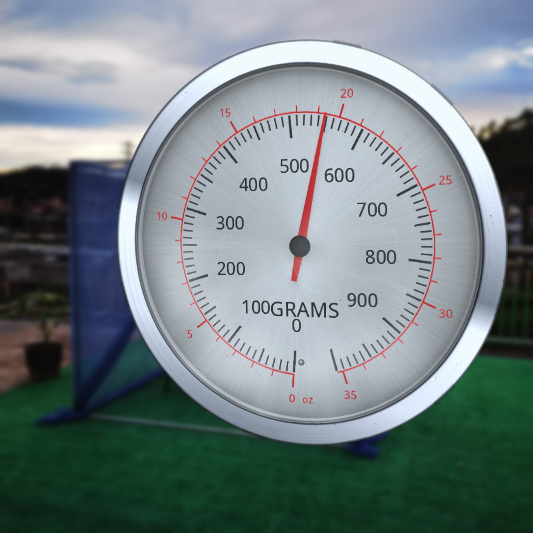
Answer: 550 g
